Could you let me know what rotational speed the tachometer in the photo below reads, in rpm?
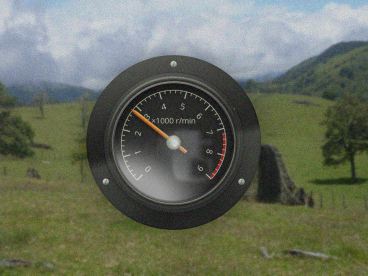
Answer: 2800 rpm
